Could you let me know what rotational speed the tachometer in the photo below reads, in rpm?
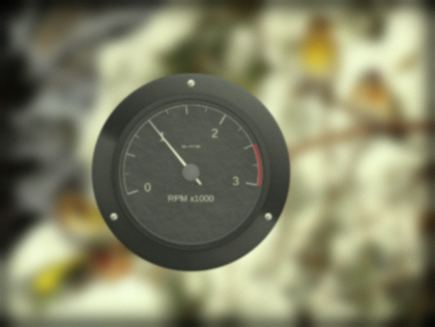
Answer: 1000 rpm
